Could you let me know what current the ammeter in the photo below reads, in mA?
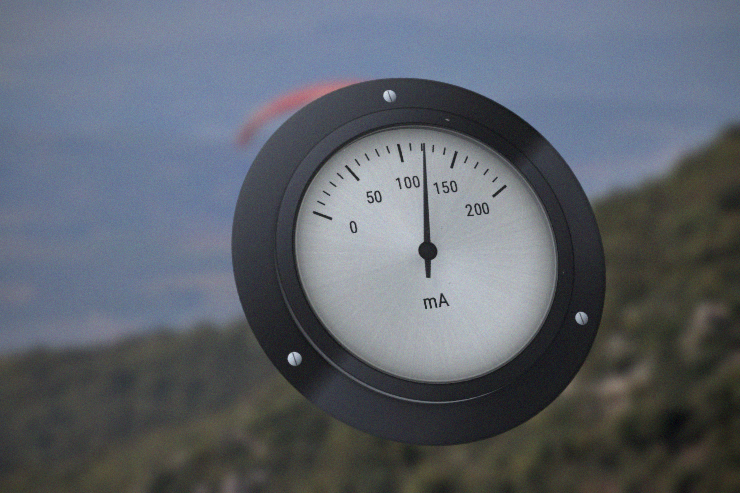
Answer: 120 mA
